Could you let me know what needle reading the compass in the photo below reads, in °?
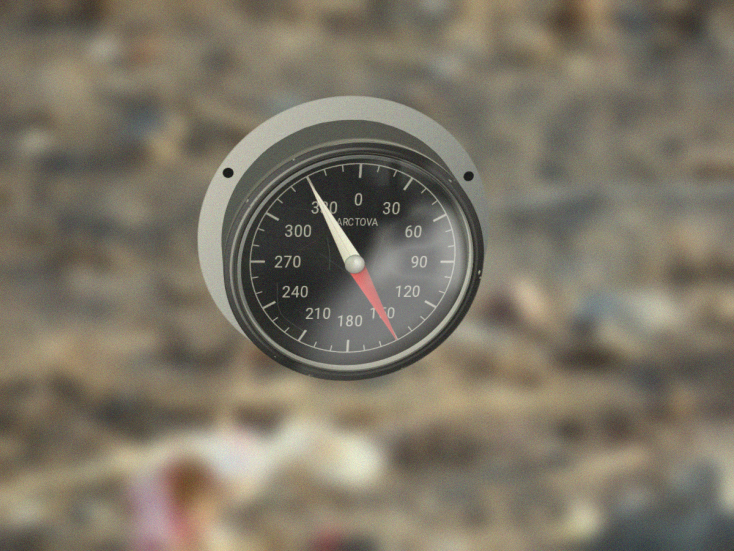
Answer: 150 °
